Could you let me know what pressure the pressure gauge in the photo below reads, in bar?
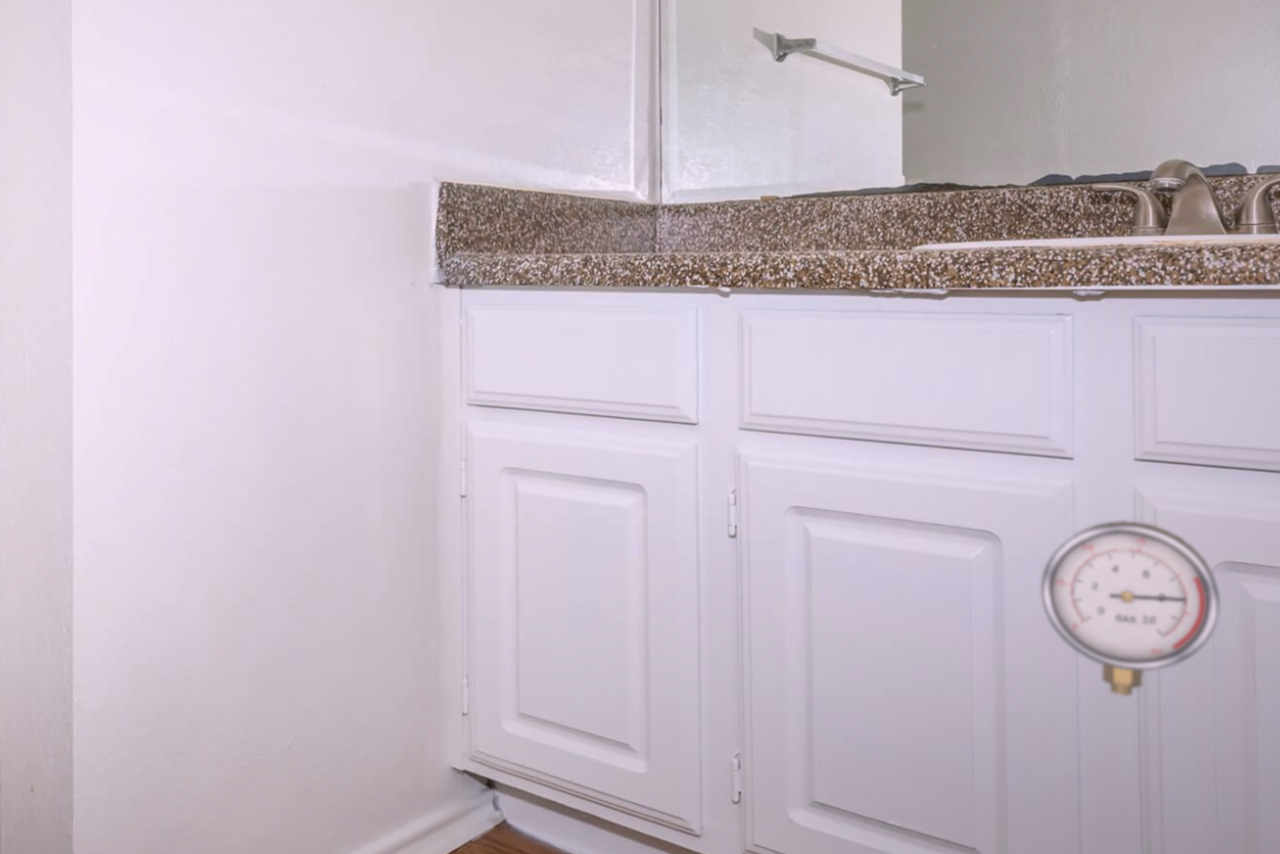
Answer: 8 bar
